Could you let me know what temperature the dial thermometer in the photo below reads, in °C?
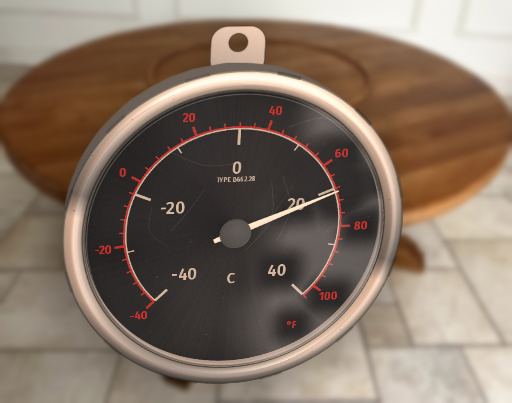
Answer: 20 °C
